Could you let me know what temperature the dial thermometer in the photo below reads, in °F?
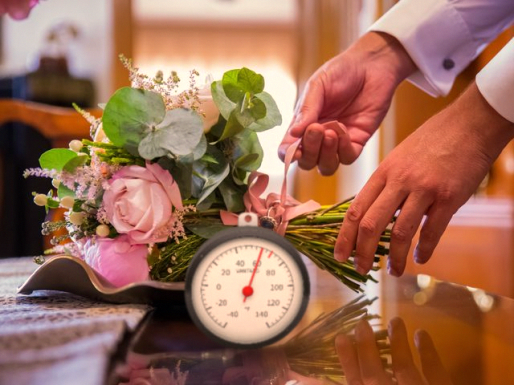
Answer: 60 °F
